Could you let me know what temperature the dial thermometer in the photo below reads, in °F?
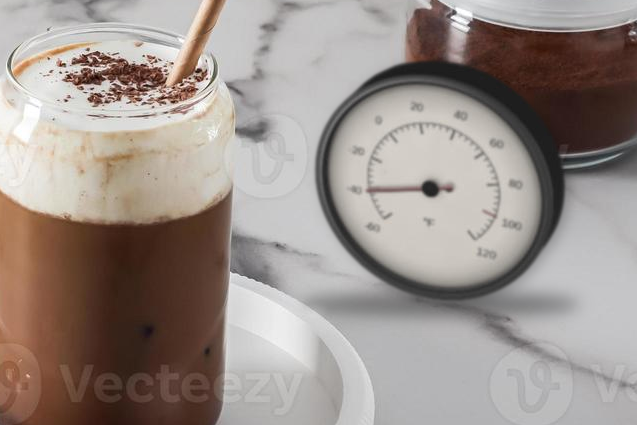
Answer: -40 °F
